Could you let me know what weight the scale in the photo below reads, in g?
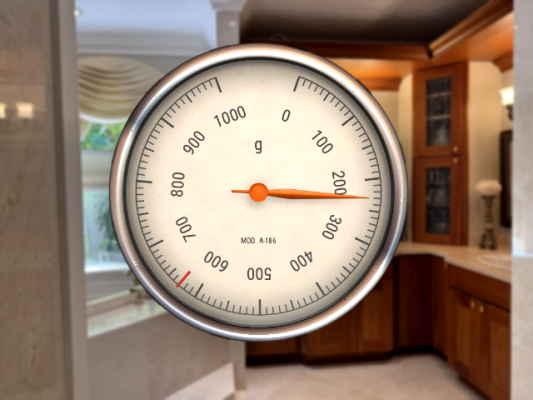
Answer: 230 g
